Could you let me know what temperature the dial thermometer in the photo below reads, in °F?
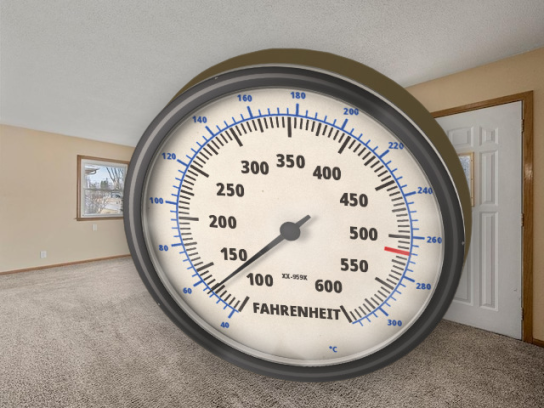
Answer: 130 °F
